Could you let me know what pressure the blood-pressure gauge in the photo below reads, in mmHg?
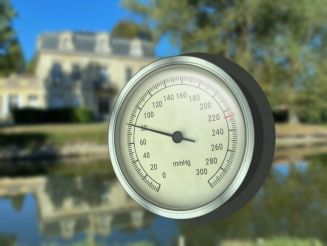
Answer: 80 mmHg
